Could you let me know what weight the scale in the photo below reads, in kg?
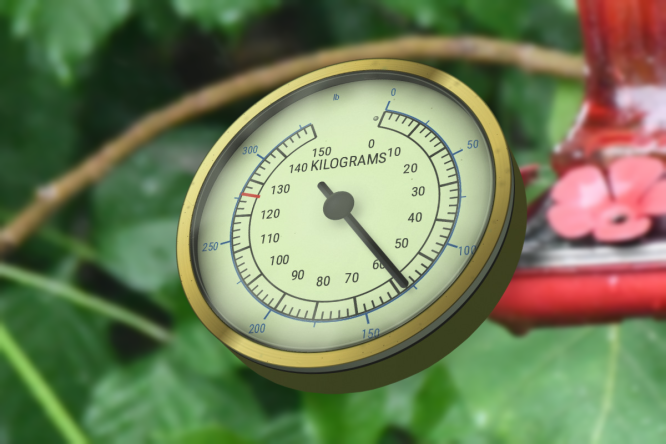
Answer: 58 kg
